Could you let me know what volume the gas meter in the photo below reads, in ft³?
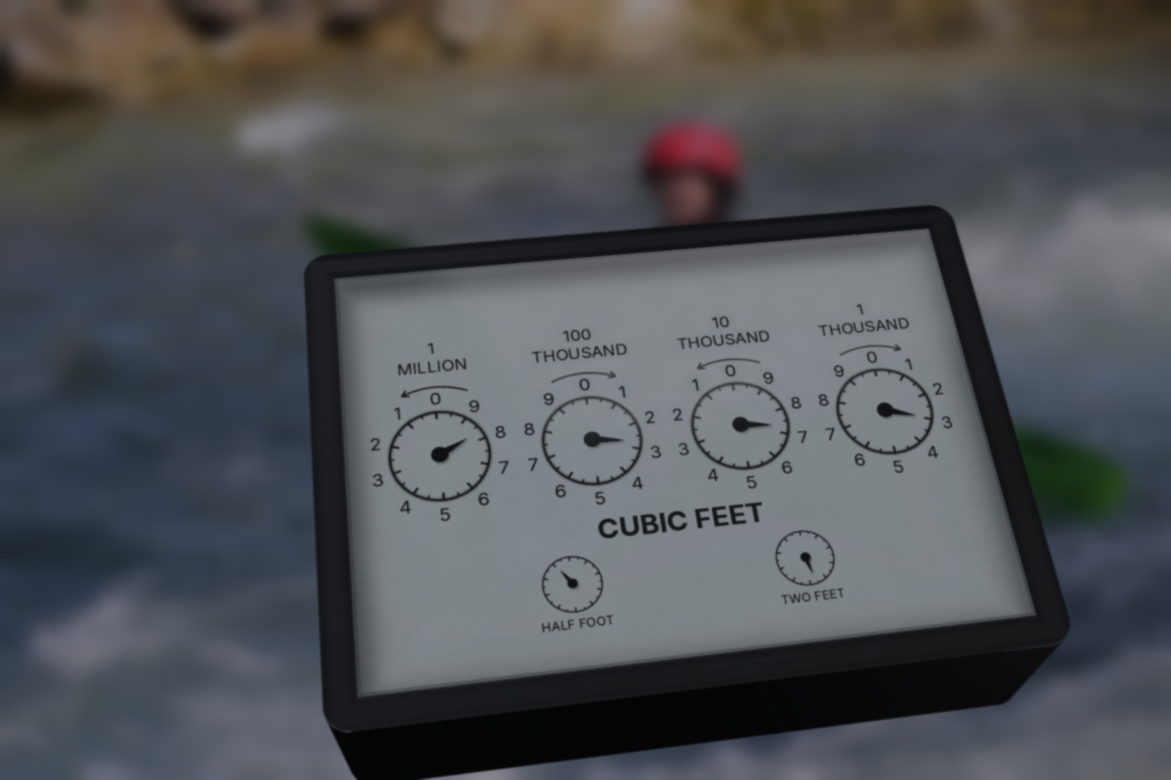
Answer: 827300 ft³
